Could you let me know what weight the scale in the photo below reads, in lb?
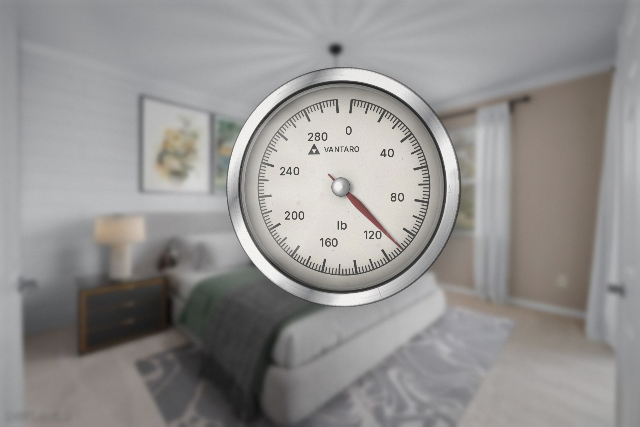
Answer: 110 lb
